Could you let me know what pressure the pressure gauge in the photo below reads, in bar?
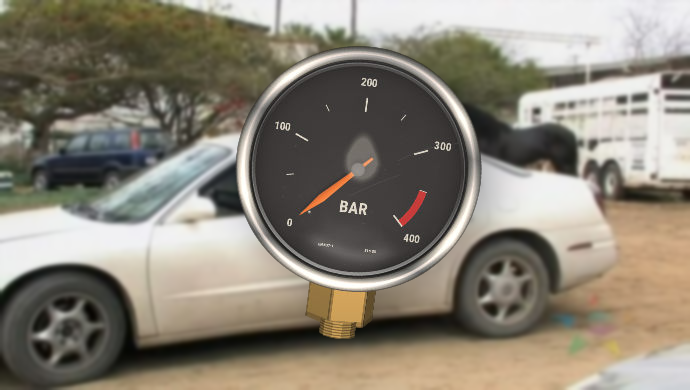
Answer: 0 bar
